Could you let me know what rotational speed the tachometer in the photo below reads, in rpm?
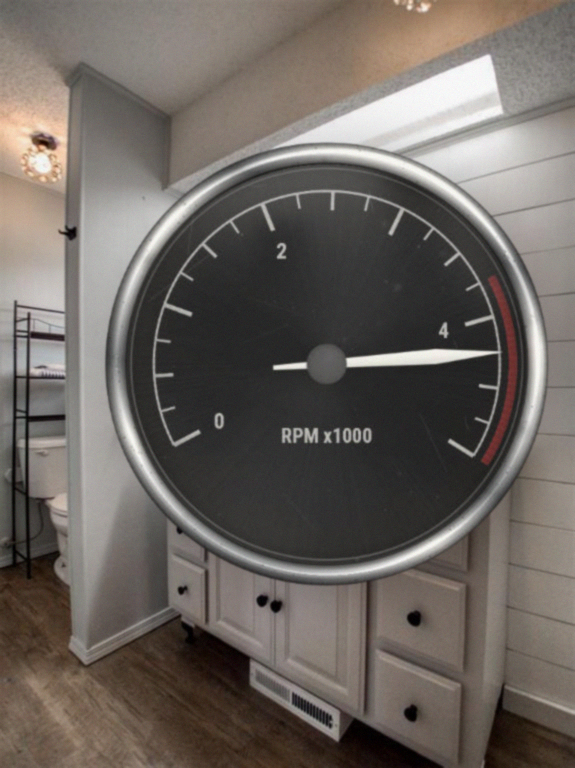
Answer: 4250 rpm
